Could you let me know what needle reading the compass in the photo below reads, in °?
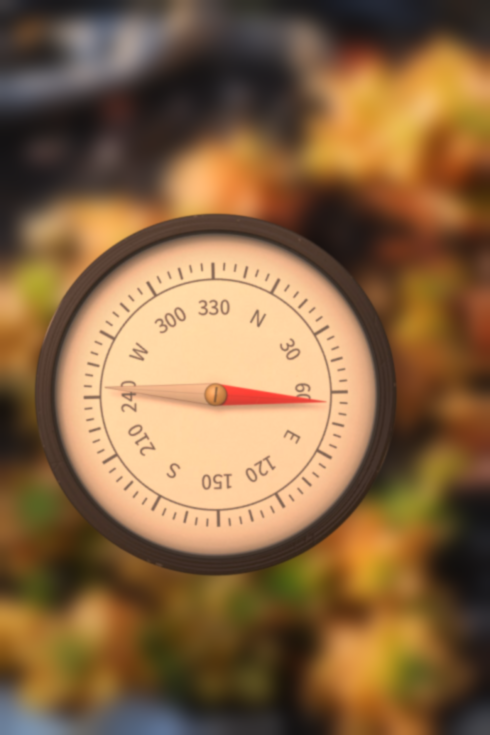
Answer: 65 °
